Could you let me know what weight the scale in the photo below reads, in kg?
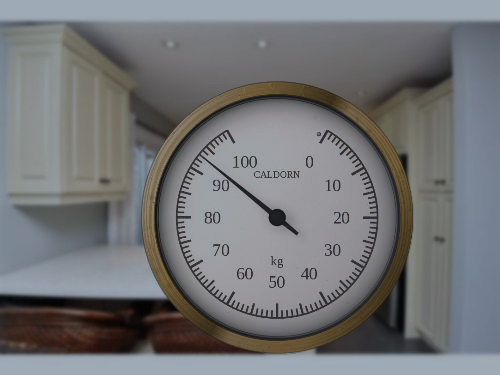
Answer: 93 kg
